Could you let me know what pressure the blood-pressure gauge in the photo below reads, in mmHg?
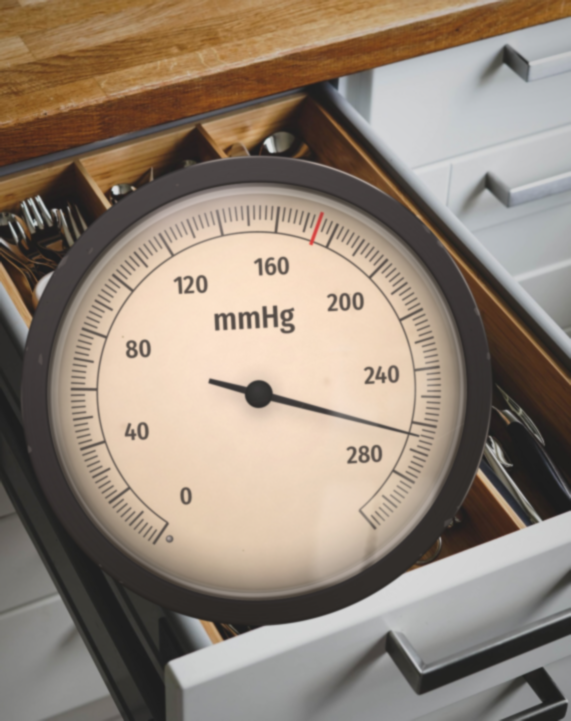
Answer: 264 mmHg
